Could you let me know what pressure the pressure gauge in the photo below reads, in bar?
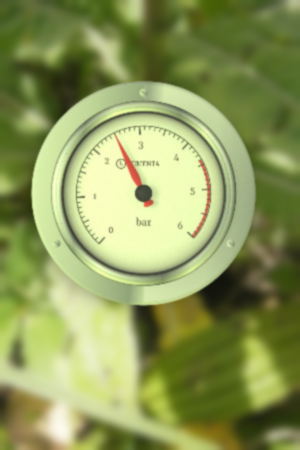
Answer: 2.5 bar
